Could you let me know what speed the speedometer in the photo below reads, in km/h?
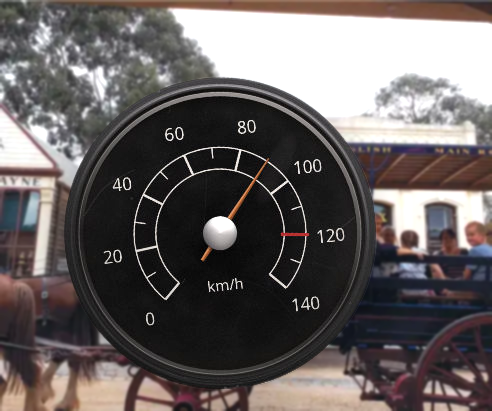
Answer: 90 km/h
